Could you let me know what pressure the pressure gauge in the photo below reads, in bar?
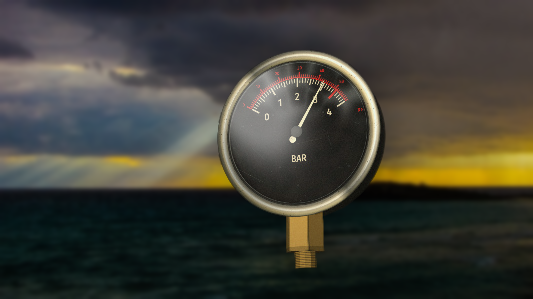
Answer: 3 bar
